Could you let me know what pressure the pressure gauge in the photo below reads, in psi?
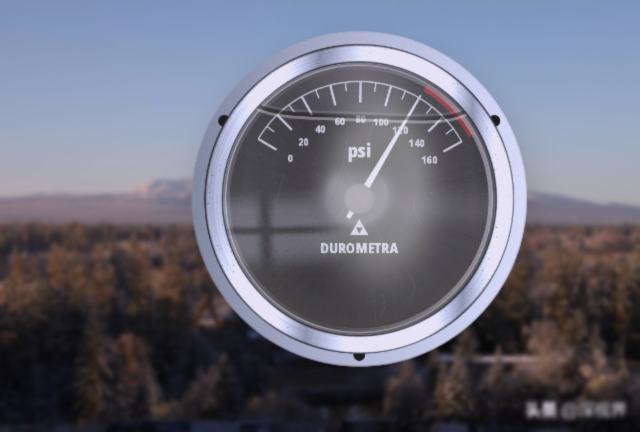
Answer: 120 psi
